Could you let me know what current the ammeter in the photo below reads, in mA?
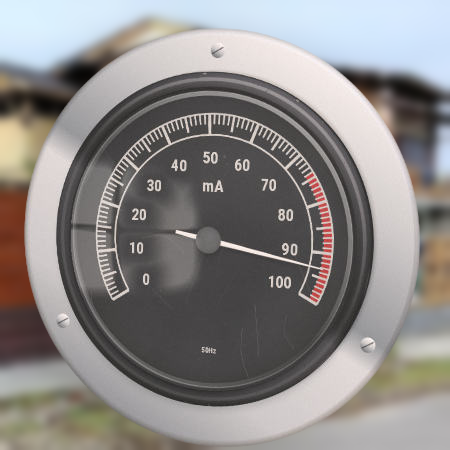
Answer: 93 mA
